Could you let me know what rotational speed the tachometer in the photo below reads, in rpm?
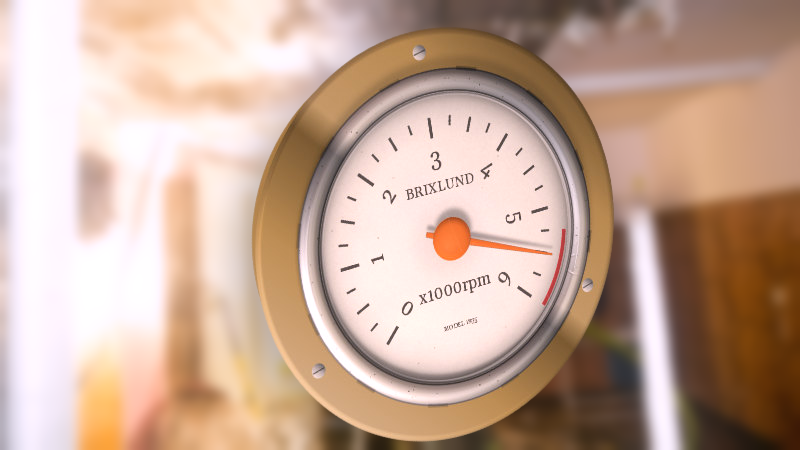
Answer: 5500 rpm
